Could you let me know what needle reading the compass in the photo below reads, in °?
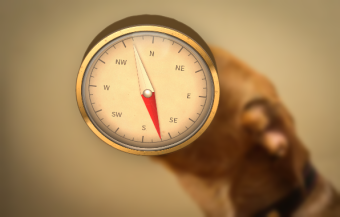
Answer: 160 °
